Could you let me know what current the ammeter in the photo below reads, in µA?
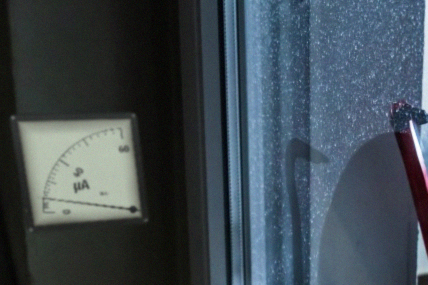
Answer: 20 µA
